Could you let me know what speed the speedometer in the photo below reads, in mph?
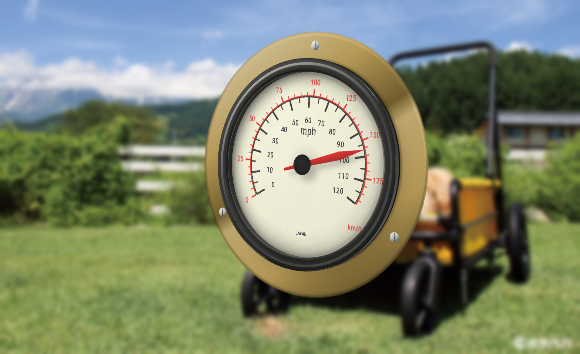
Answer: 97.5 mph
